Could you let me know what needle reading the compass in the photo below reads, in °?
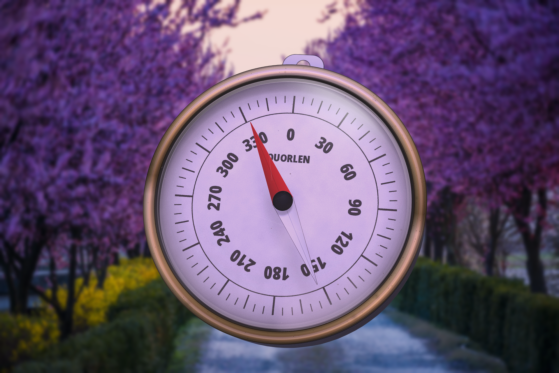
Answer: 332.5 °
